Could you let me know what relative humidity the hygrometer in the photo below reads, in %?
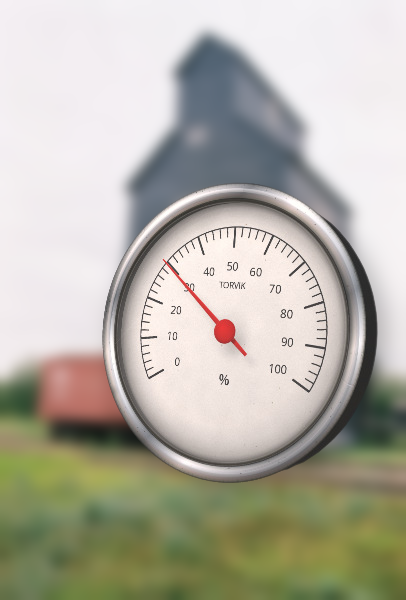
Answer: 30 %
